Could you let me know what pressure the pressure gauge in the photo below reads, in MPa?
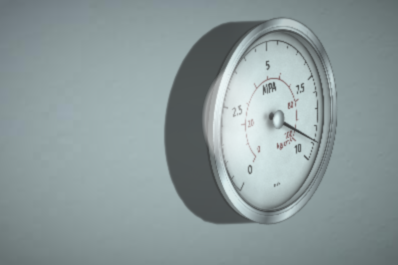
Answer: 9.5 MPa
